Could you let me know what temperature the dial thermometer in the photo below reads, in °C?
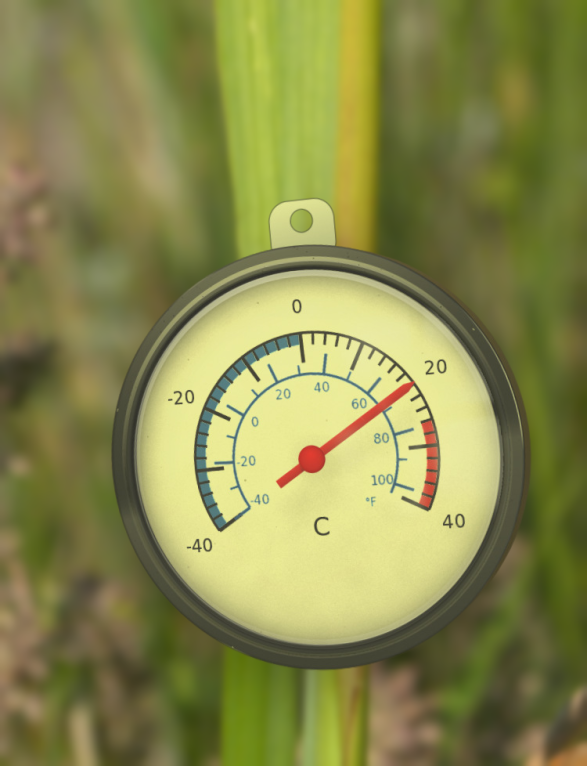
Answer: 20 °C
